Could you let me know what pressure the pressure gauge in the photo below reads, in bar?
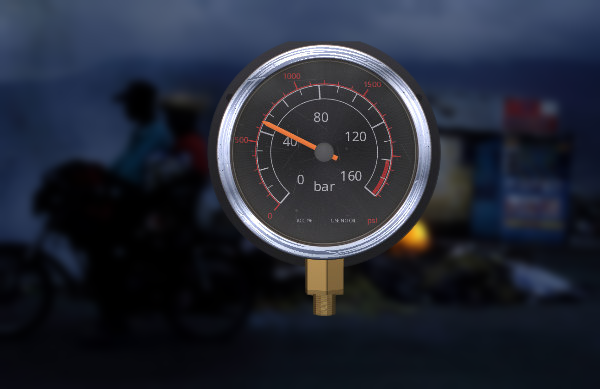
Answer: 45 bar
